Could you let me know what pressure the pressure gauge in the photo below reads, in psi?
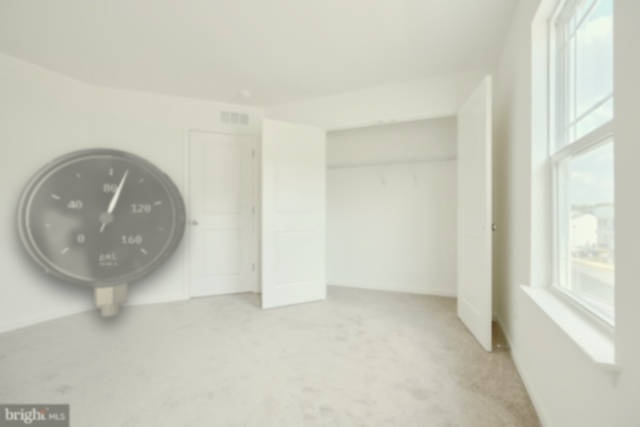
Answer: 90 psi
